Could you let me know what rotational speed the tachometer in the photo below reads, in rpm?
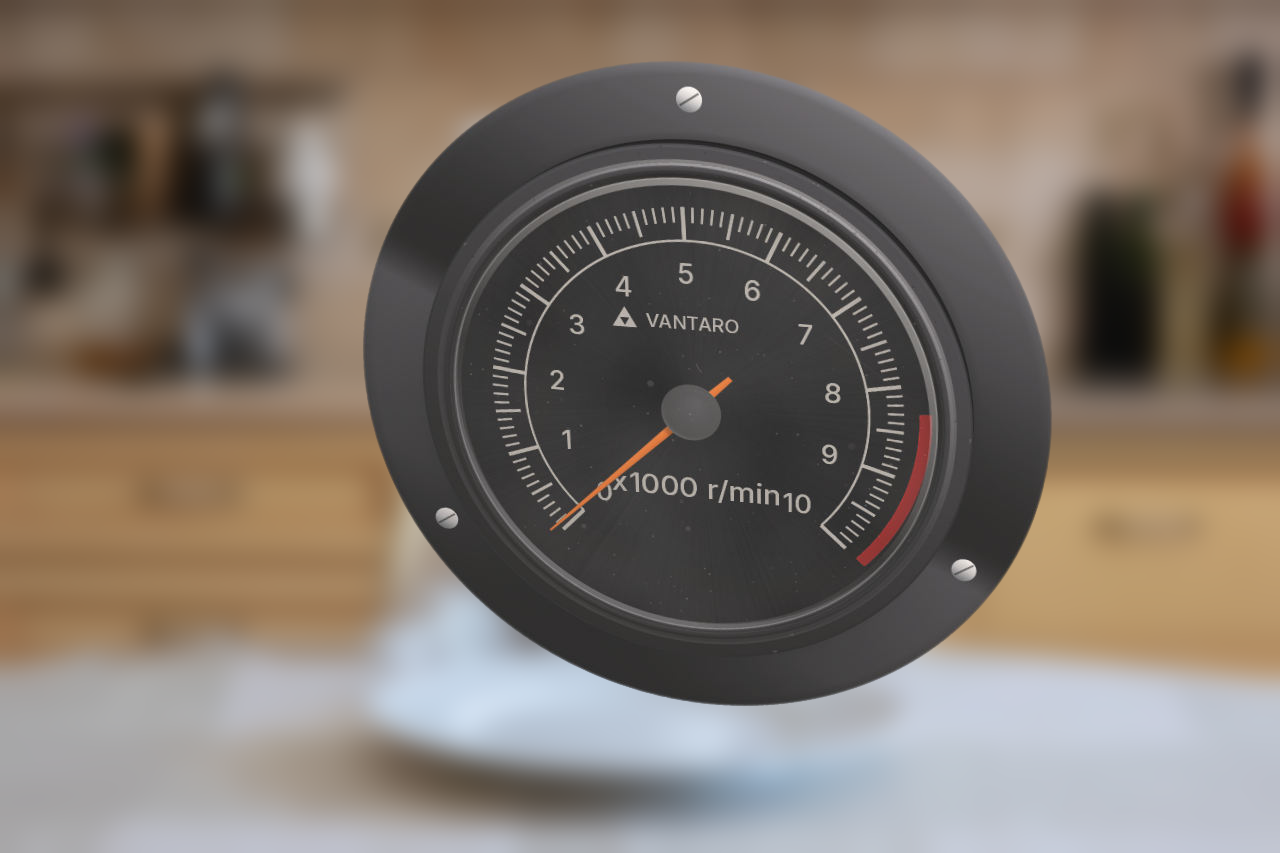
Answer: 100 rpm
